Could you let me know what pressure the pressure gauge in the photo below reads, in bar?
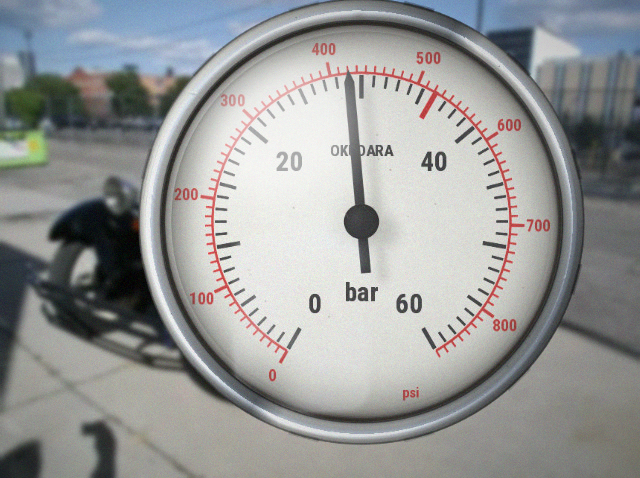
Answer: 29 bar
